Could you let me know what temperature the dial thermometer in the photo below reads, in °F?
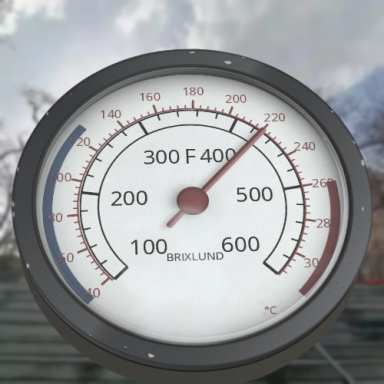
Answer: 430 °F
